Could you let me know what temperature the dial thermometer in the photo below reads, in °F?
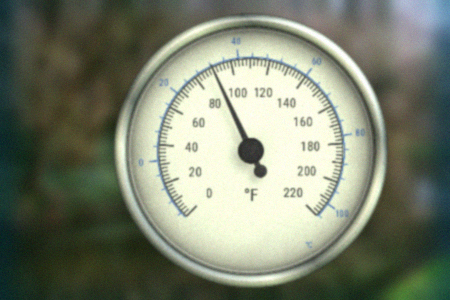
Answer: 90 °F
